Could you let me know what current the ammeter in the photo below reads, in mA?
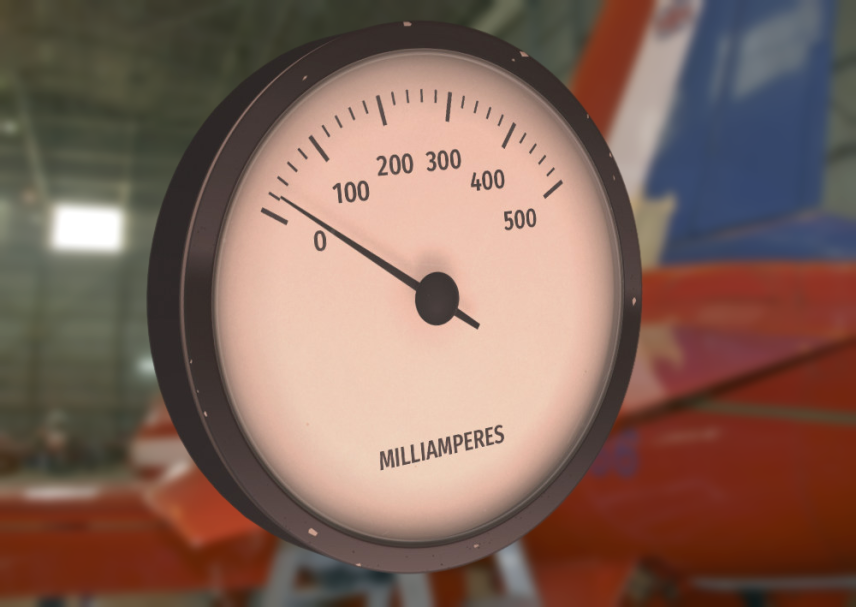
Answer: 20 mA
